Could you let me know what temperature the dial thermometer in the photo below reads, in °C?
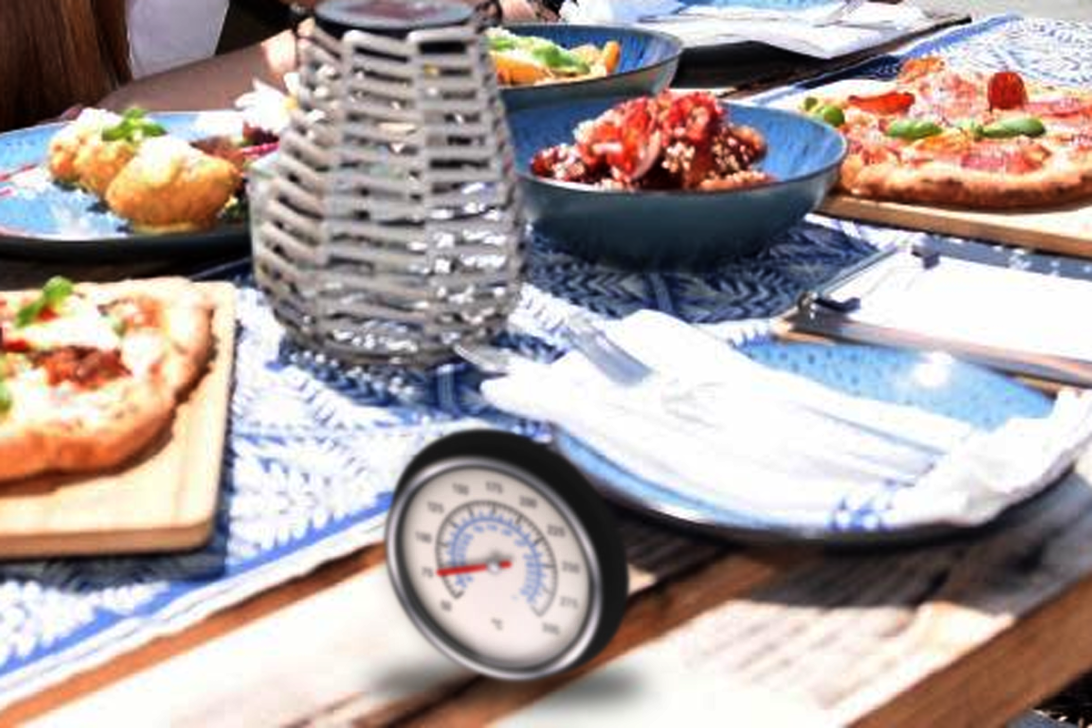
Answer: 75 °C
